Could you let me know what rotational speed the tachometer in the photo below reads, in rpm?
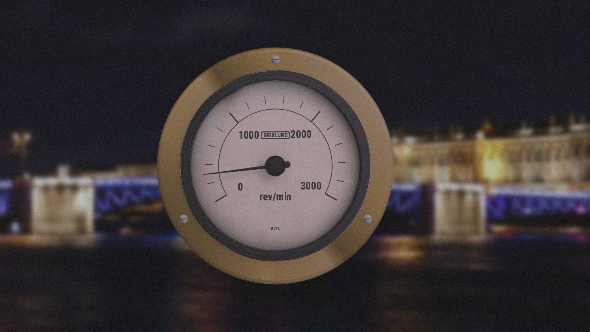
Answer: 300 rpm
